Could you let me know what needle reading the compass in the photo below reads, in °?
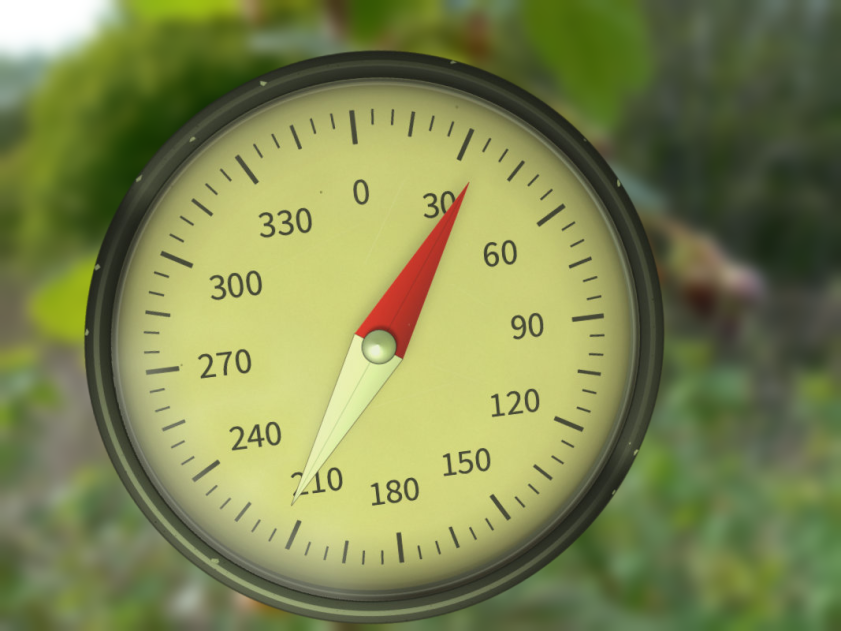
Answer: 35 °
